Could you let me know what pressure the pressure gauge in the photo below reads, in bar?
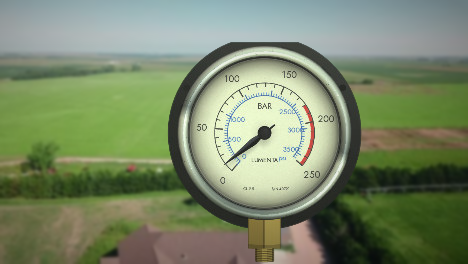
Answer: 10 bar
